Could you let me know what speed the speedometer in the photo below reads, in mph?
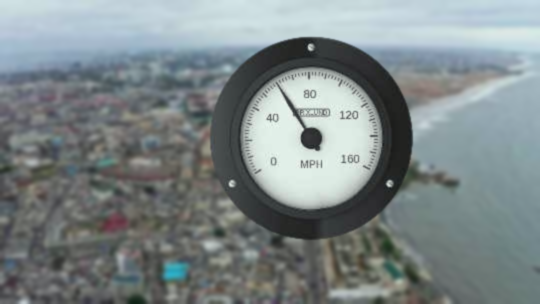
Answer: 60 mph
